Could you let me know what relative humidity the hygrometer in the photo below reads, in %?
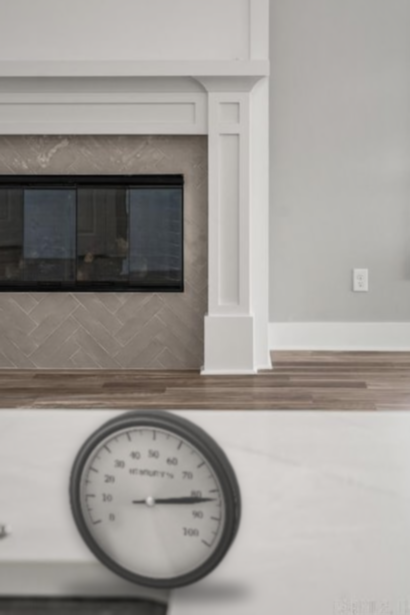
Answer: 82.5 %
